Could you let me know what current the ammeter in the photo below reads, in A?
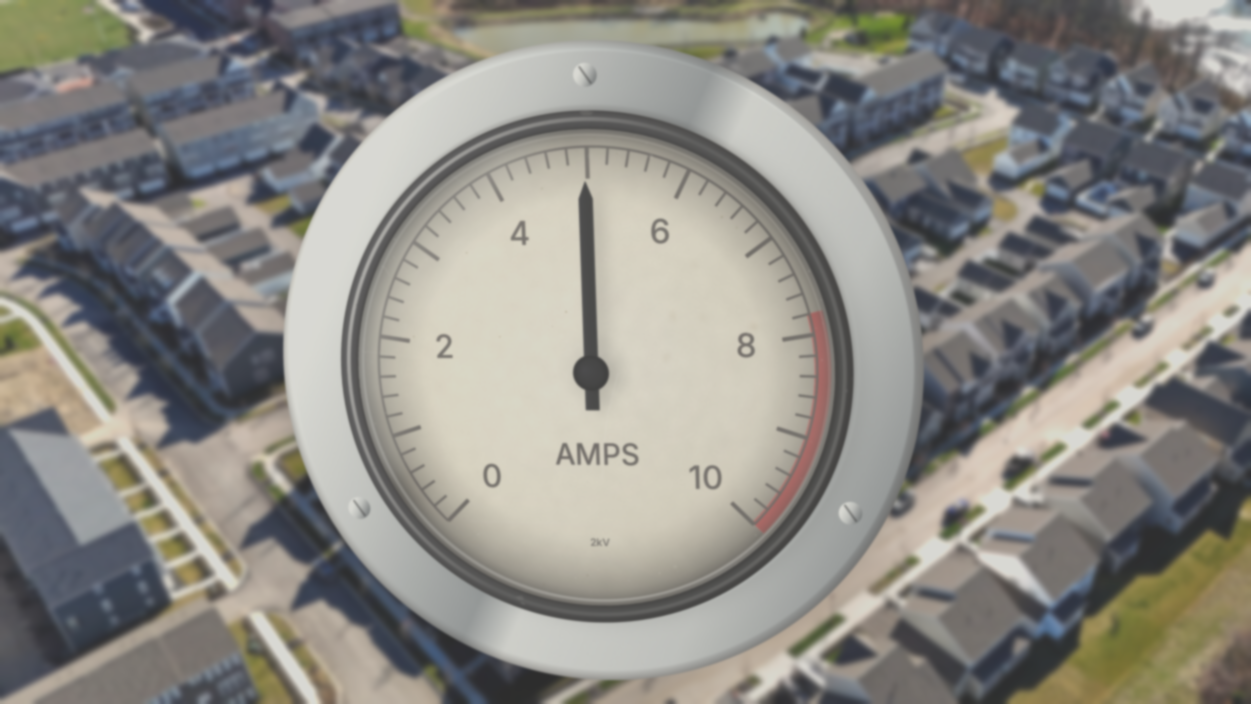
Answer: 5 A
